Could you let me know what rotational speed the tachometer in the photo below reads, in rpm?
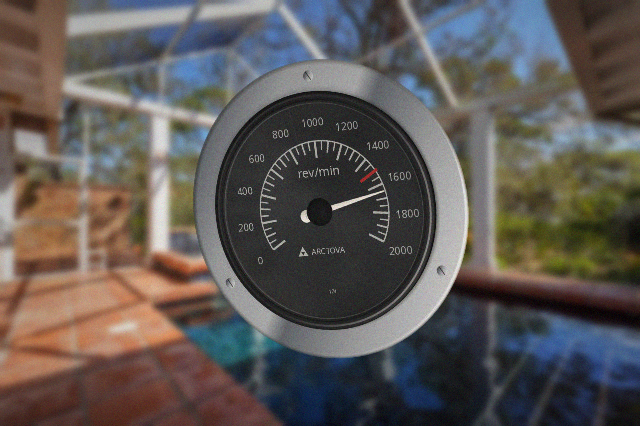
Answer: 1650 rpm
